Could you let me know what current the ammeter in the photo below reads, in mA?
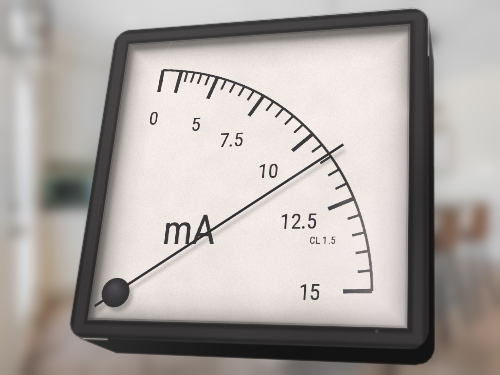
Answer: 11 mA
